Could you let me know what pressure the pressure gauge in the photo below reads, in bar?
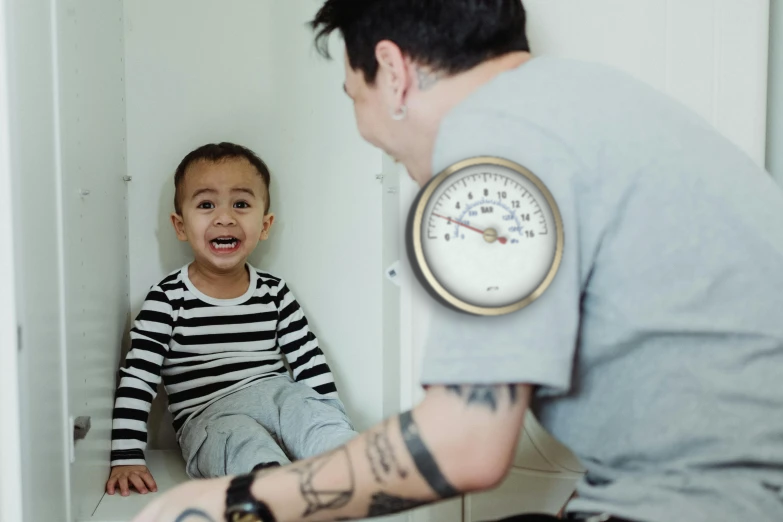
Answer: 2 bar
